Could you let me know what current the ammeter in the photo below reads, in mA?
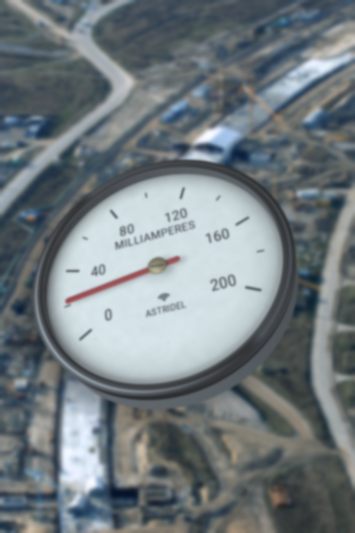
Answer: 20 mA
